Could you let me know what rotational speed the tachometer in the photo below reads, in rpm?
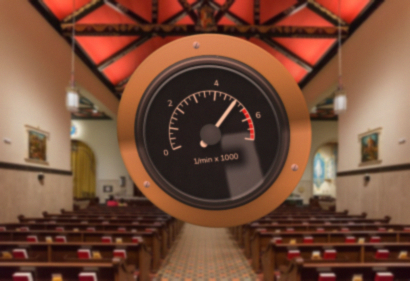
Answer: 5000 rpm
